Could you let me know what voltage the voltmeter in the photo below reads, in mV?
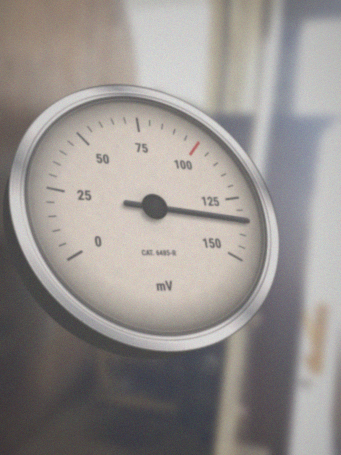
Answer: 135 mV
